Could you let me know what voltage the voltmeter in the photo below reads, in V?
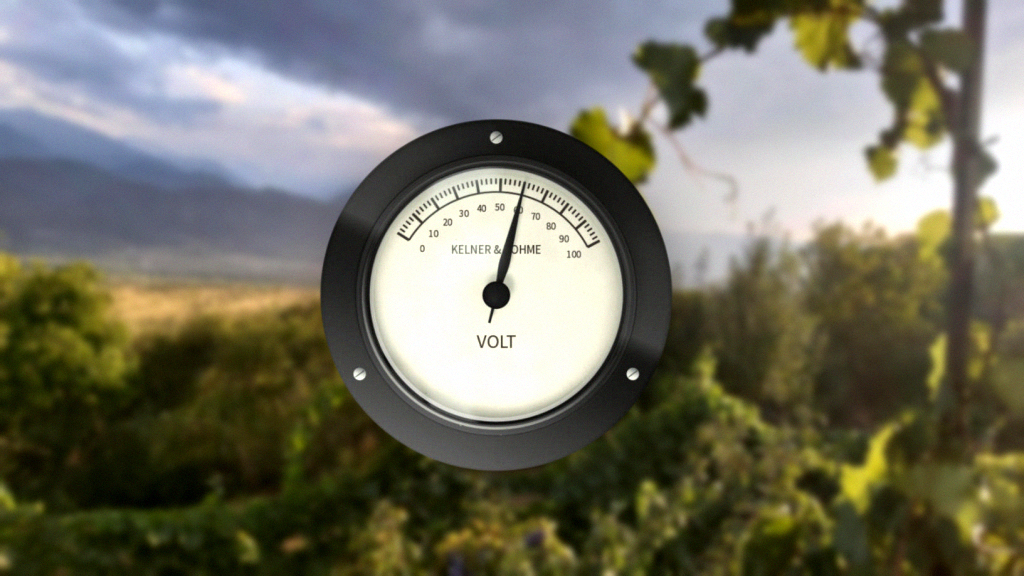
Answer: 60 V
